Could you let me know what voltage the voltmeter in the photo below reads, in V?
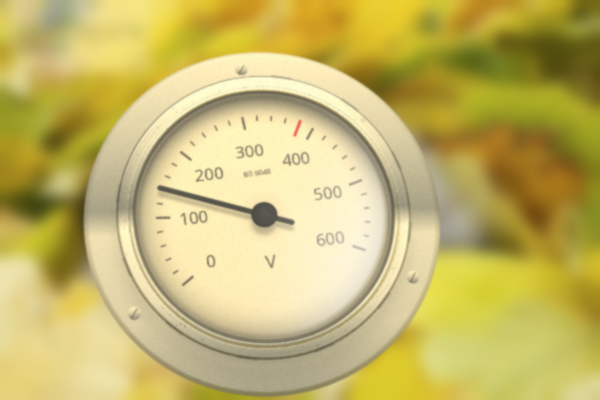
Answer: 140 V
